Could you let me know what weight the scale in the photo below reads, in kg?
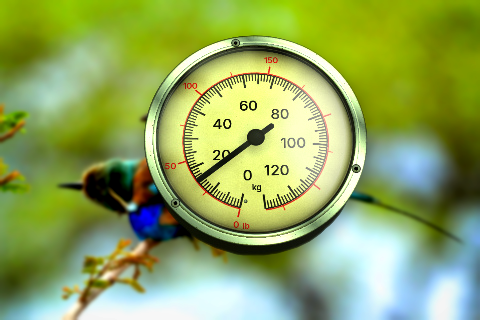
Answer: 15 kg
